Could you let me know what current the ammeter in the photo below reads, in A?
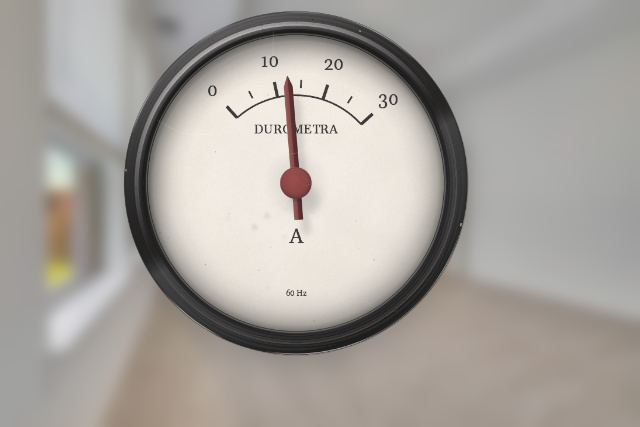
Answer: 12.5 A
